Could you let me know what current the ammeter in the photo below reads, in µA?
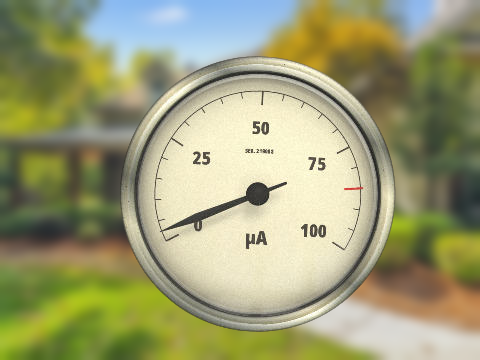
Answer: 2.5 µA
